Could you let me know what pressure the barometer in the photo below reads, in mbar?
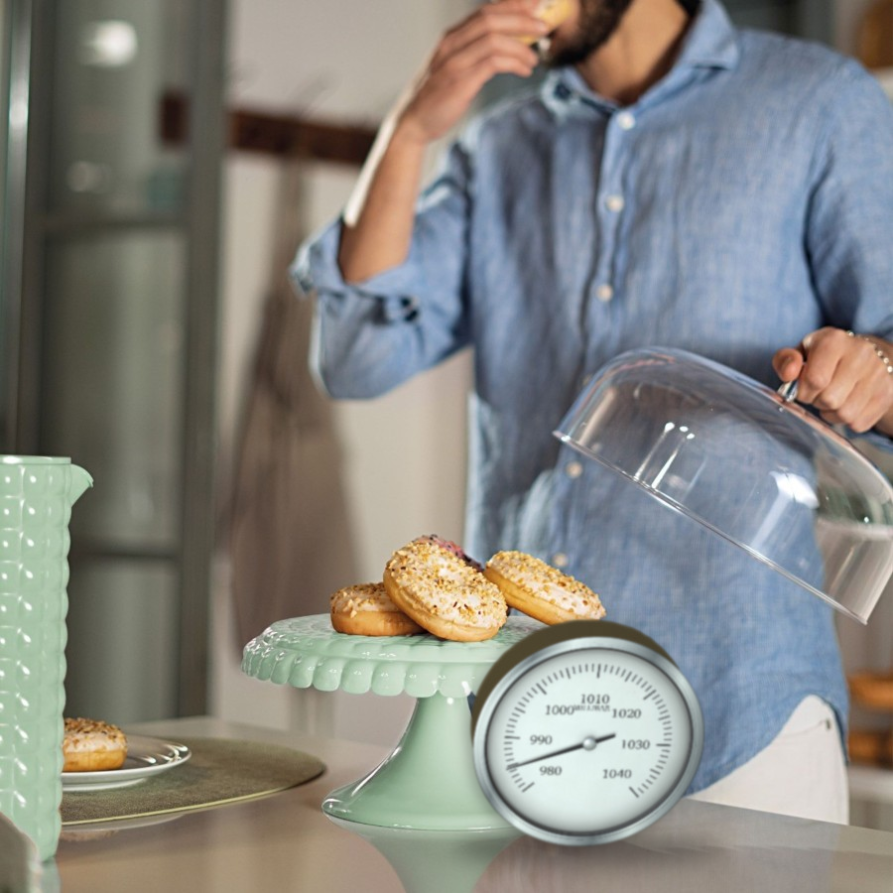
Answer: 985 mbar
